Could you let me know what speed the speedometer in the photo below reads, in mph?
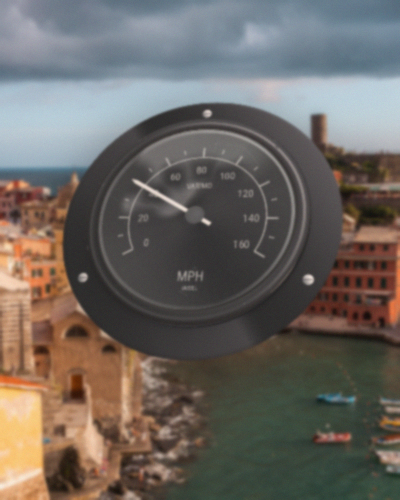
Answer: 40 mph
